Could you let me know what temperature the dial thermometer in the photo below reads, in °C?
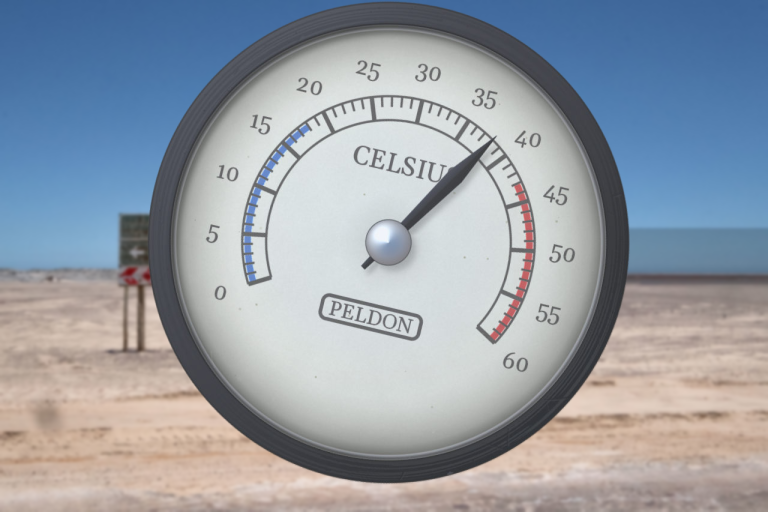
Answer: 38 °C
